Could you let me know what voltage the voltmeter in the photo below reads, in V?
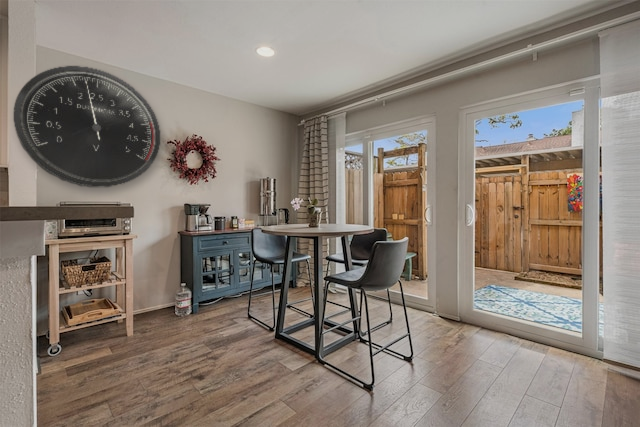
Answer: 2.25 V
